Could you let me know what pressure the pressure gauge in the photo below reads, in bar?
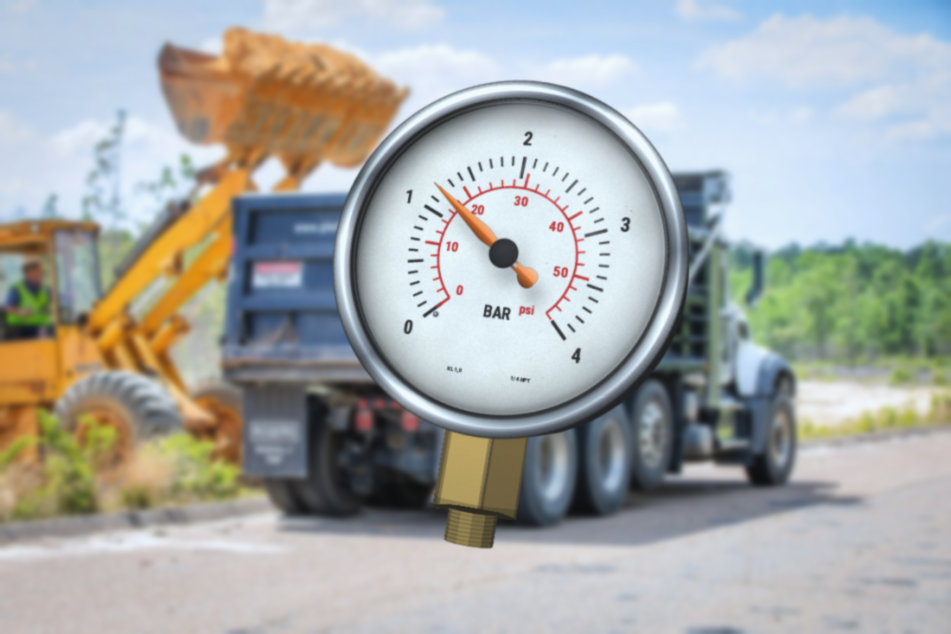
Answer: 1.2 bar
